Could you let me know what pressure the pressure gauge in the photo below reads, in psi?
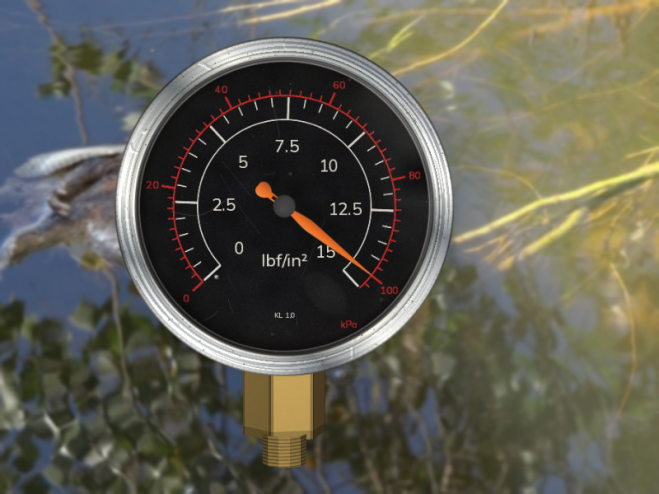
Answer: 14.5 psi
